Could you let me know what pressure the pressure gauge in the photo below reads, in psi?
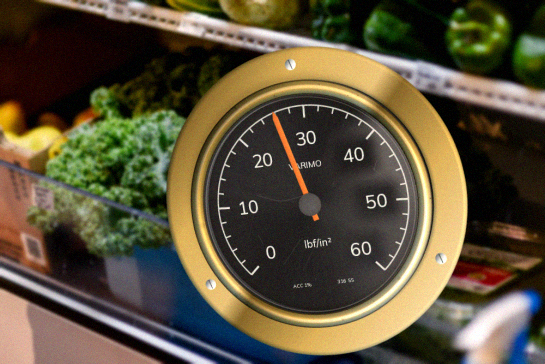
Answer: 26 psi
